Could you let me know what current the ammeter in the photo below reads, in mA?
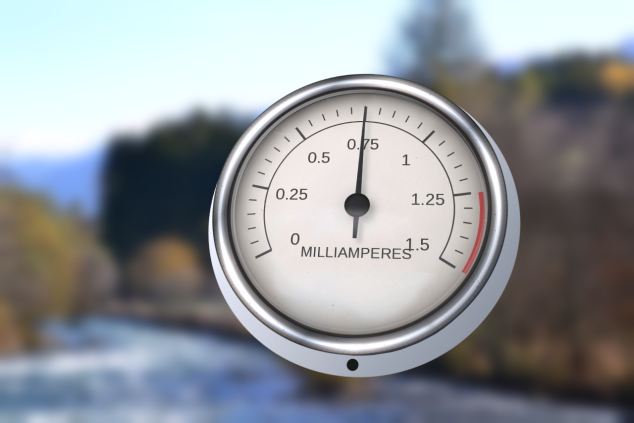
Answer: 0.75 mA
